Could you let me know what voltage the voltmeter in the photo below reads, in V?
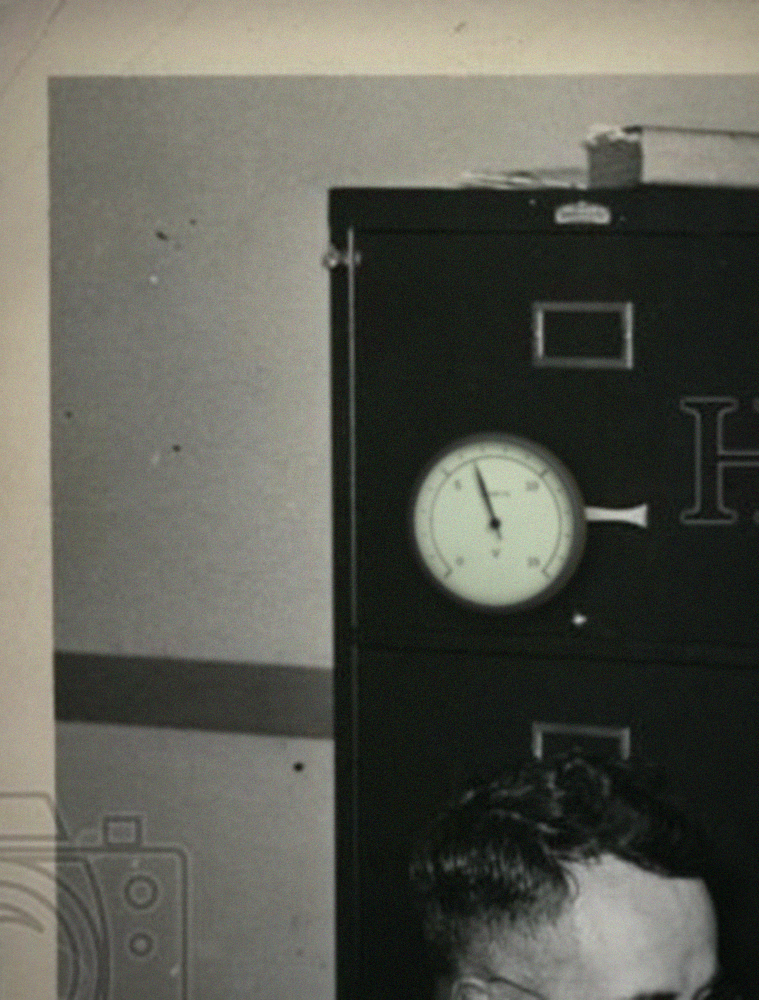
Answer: 6.5 V
